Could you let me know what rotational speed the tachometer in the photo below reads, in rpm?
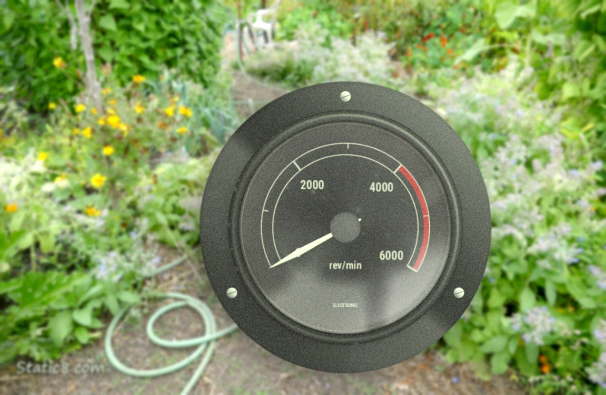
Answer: 0 rpm
